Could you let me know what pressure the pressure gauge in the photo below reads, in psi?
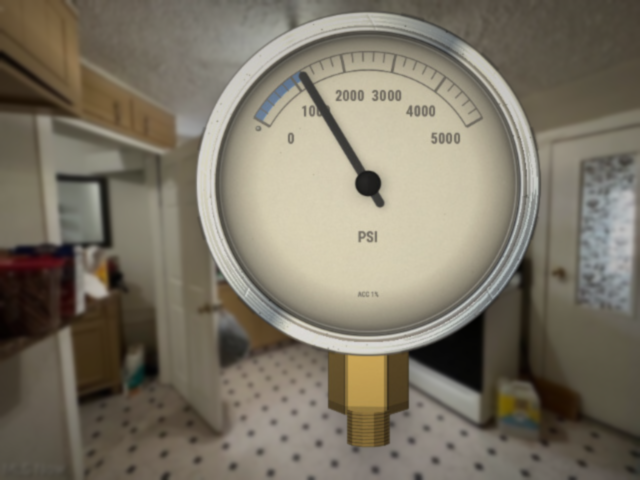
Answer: 1200 psi
